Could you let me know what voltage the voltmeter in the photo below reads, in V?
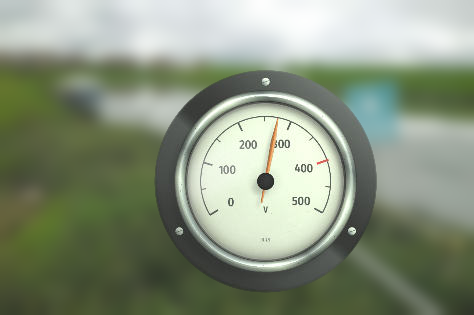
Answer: 275 V
